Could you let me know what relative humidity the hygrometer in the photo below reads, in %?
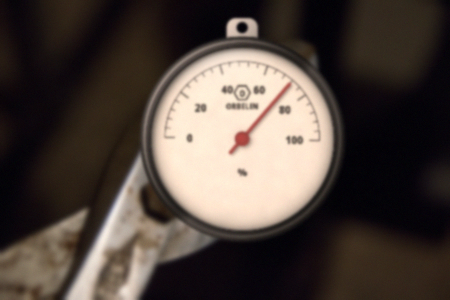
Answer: 72 %
